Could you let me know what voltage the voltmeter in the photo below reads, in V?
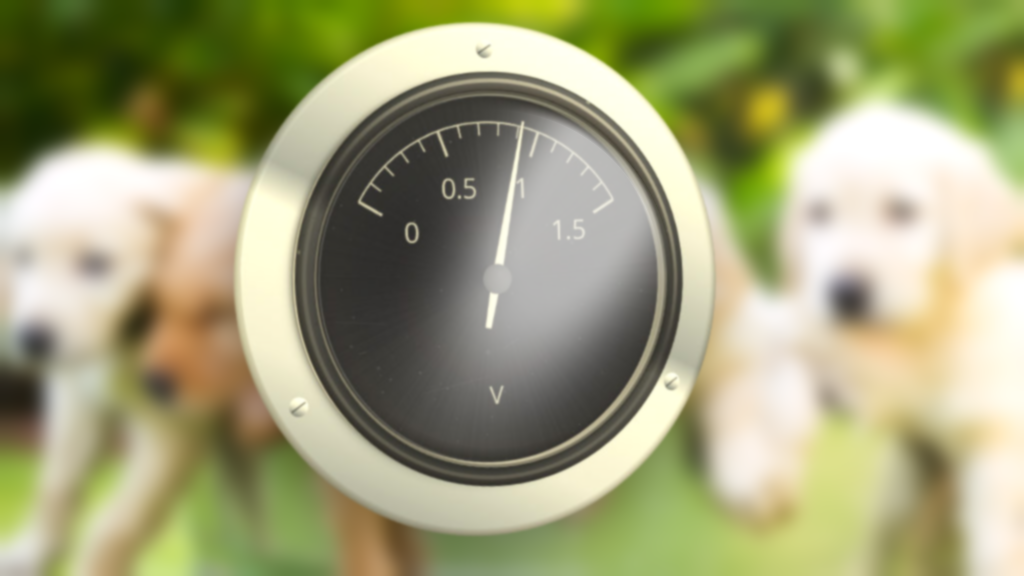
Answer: 0.9 V
